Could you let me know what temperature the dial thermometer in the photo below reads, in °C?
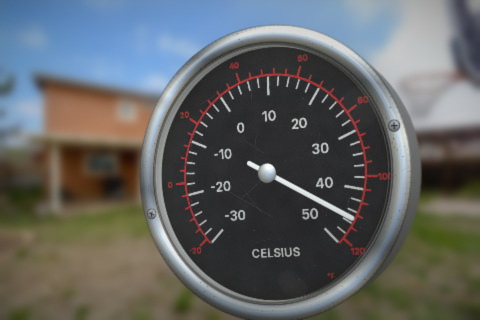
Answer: 45 °C
